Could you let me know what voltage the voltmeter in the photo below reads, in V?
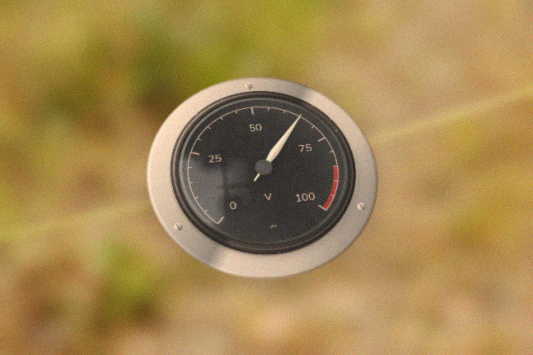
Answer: 65 V
